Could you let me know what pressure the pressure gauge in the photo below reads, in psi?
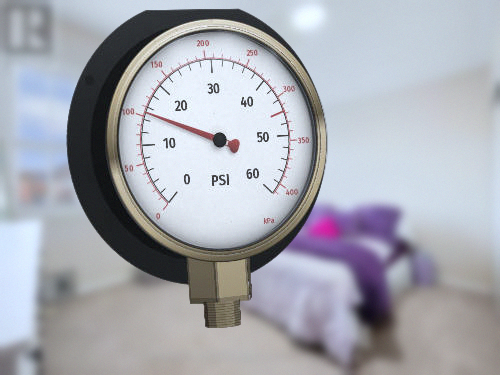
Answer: 15 psi
